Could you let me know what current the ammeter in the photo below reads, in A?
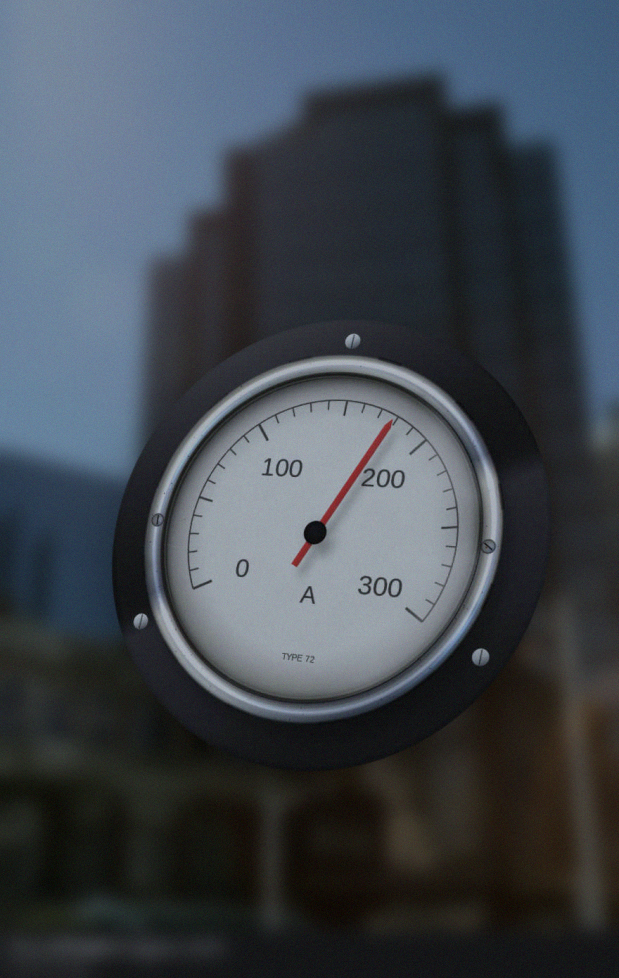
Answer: 180 A
